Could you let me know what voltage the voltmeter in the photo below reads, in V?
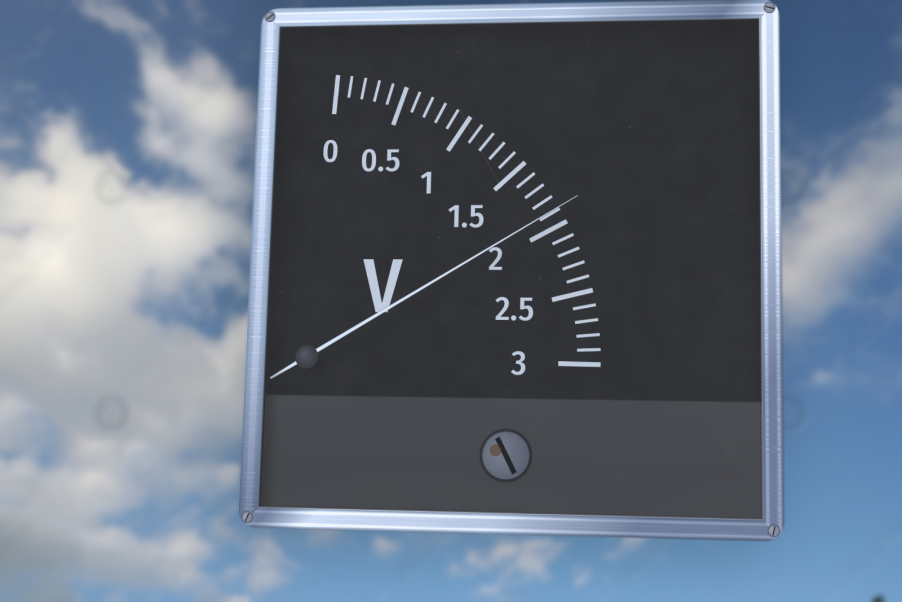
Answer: 1.9 V
